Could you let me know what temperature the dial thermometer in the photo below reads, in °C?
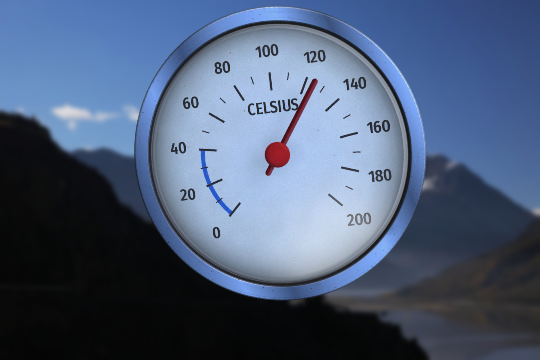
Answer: 125 °C
